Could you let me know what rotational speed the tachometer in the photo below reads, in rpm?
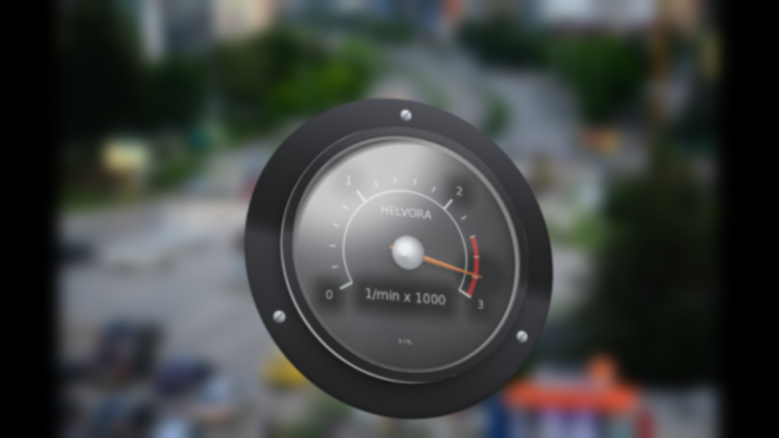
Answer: 2800 rpm
